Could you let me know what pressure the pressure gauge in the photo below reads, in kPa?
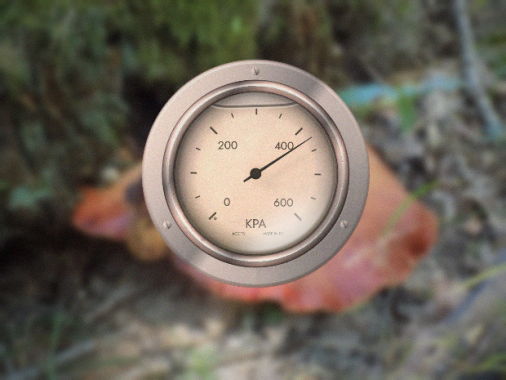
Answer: 425 kPa
